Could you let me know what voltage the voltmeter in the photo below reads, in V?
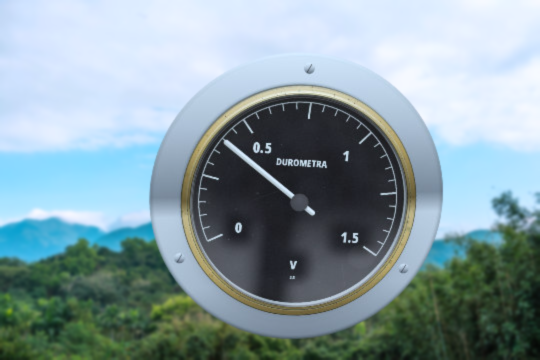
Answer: 0.4 V
